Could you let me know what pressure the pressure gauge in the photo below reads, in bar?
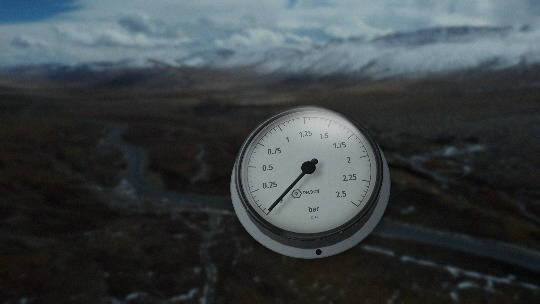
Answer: 0 bar
